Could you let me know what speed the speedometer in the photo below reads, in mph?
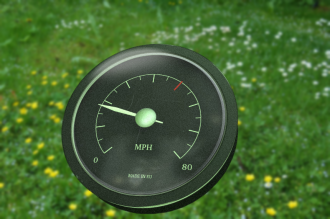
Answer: 17.5 mph
